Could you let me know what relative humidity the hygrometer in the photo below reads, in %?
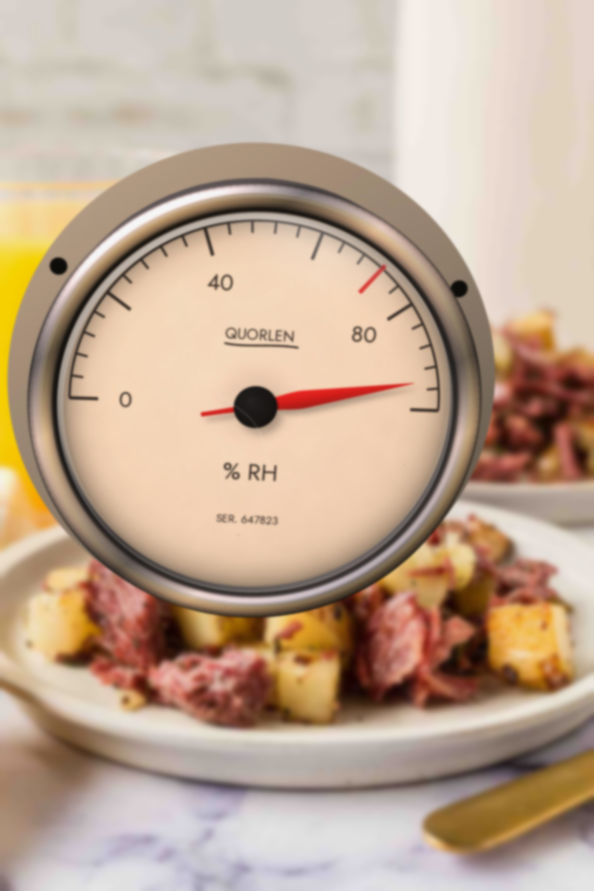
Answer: 94 %
